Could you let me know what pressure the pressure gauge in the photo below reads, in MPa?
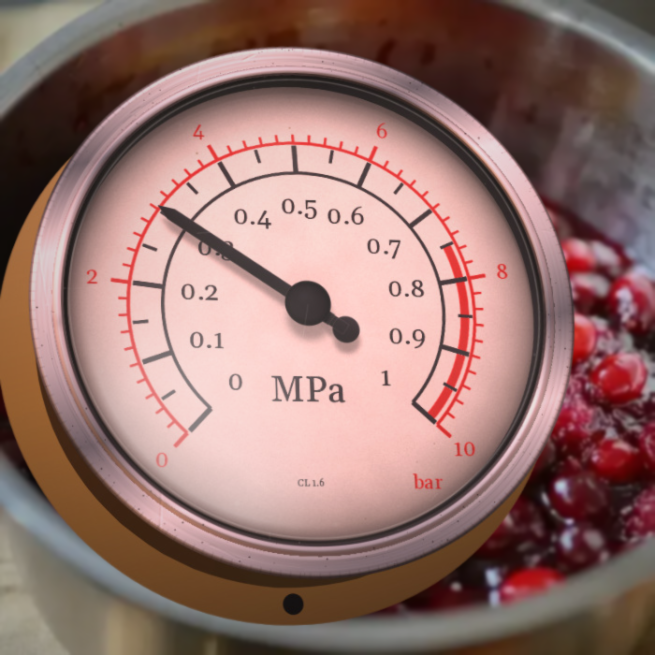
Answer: 0.3 MPa
